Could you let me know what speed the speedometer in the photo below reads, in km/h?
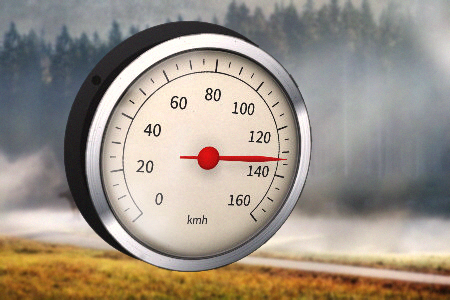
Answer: 132.5 km/h
